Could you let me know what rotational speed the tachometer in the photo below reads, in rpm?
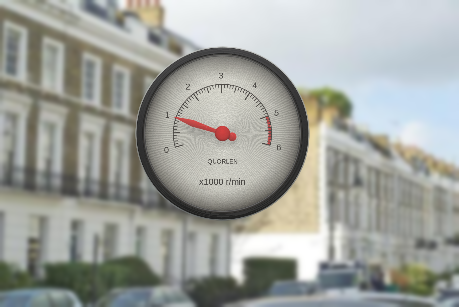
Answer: 1000 rpm
